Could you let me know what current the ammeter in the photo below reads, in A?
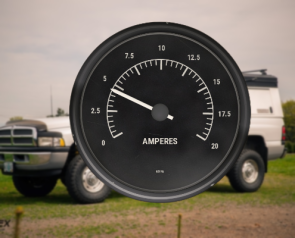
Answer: 4.5 A
